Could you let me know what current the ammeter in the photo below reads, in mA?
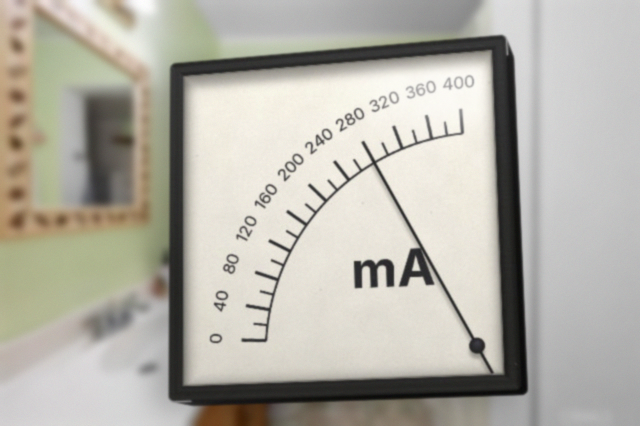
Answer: 280 mA
